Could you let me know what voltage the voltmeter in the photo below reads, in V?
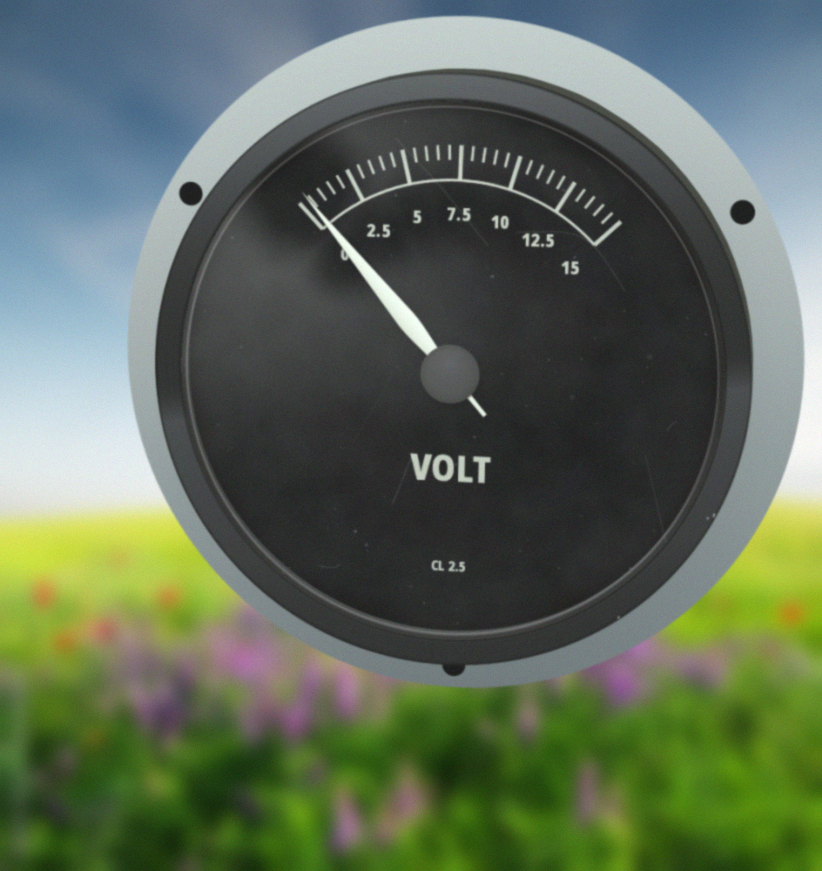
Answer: 0.5 V
